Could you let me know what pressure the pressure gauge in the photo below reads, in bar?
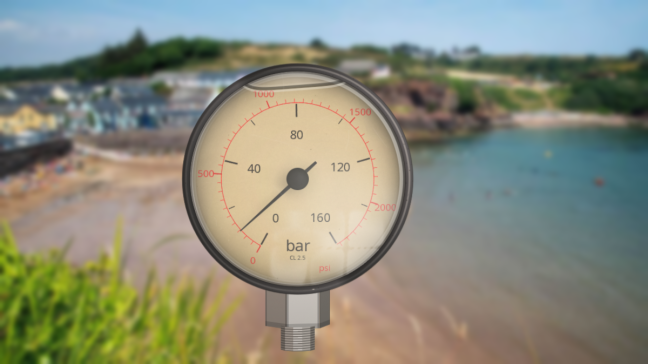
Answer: 10 bar
